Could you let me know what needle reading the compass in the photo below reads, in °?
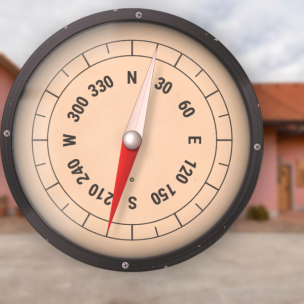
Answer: 195 °
